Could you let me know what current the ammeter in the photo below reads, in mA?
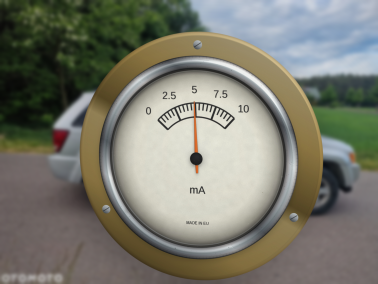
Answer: 5 mA
